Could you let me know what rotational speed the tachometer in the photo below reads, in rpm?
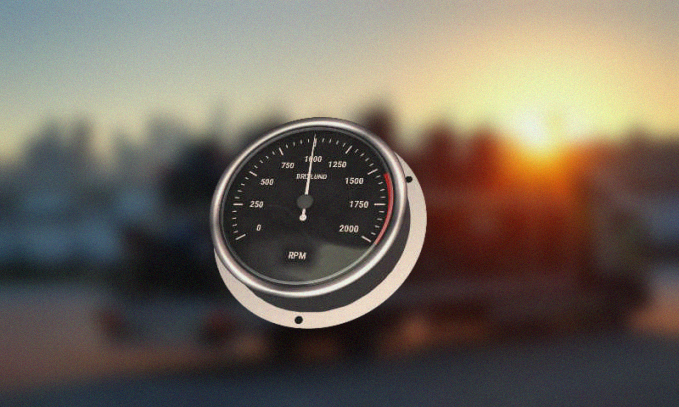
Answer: 1000 rpm
